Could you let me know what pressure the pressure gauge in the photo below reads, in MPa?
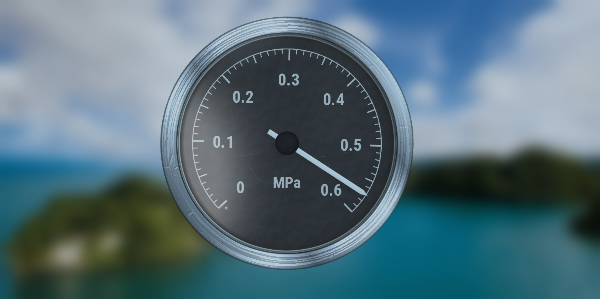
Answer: 0.57 MPa
